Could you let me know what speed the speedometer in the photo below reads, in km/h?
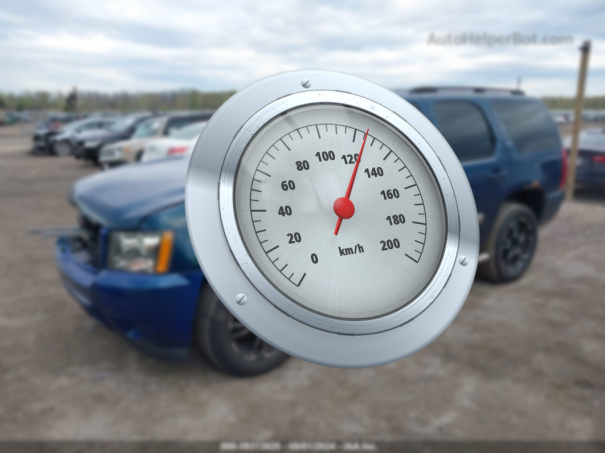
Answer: 125 km/h
